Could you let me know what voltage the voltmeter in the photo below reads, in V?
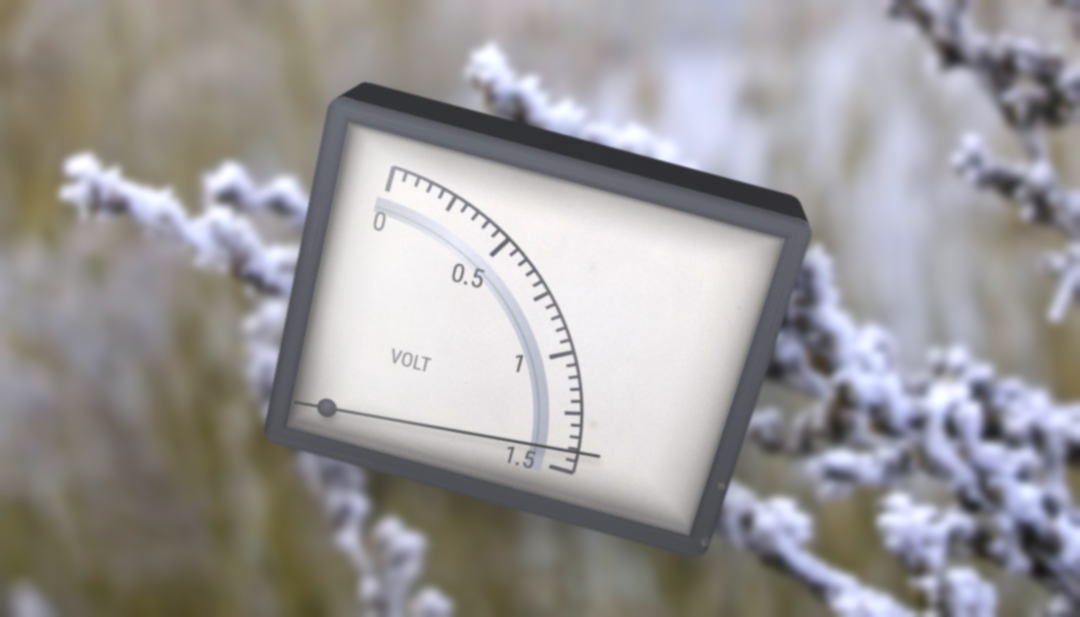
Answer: 1.4 V
